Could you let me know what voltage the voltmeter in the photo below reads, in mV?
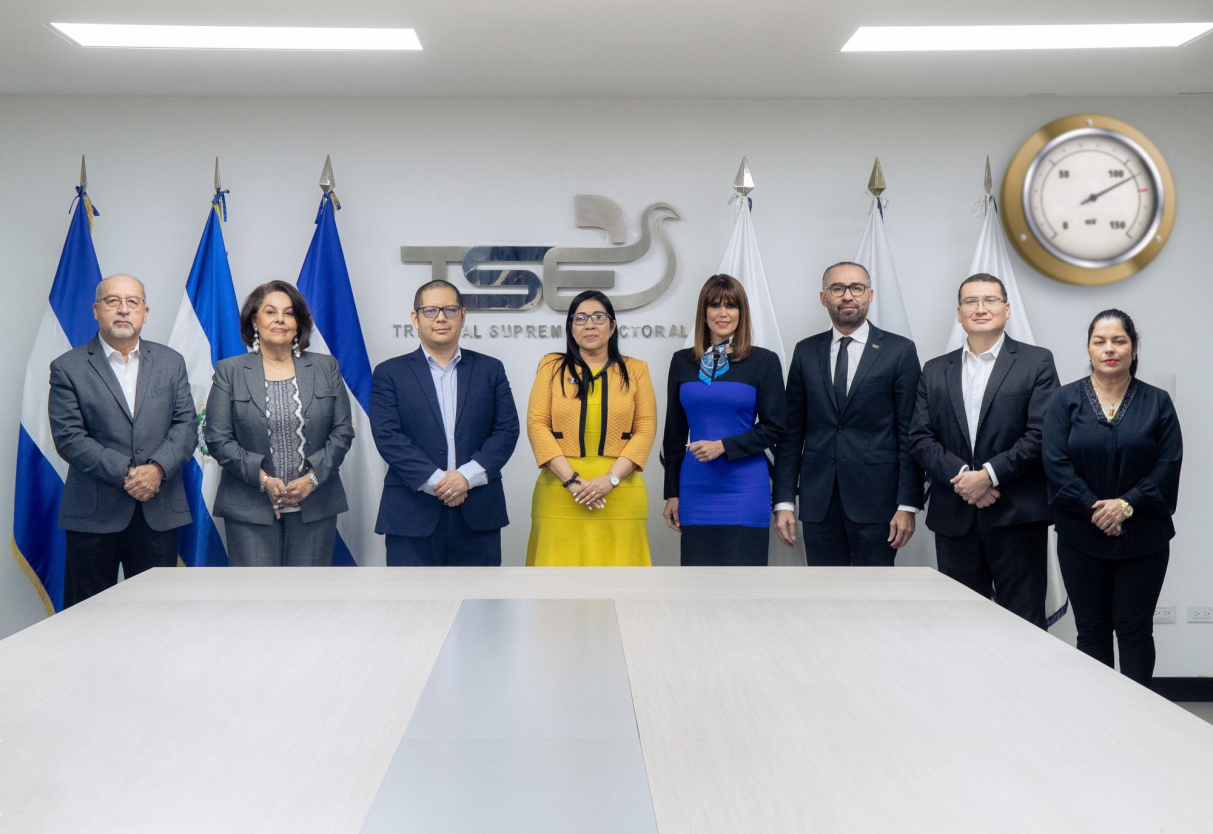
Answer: 110 mV
